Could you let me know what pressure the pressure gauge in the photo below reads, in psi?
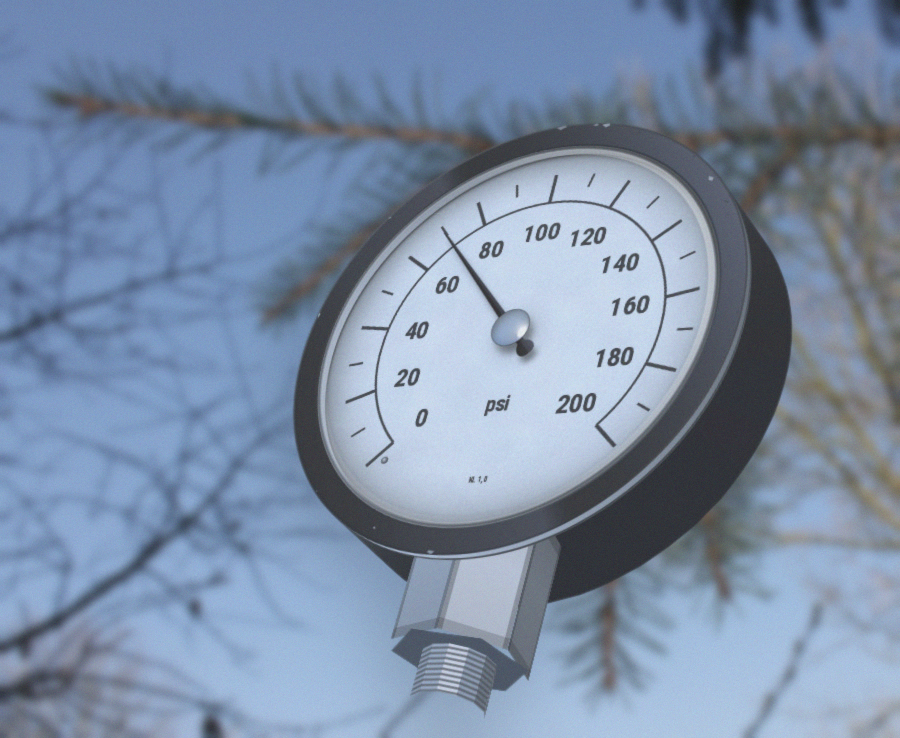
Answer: 70 psi
